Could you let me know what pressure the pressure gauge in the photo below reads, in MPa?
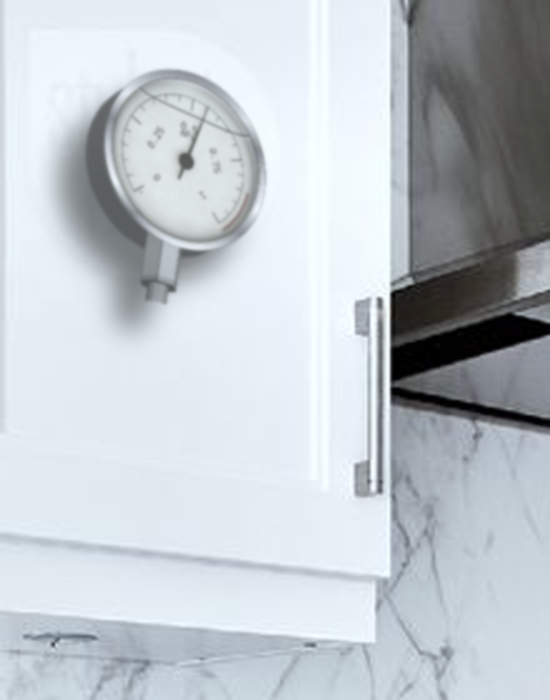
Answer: 0.55 MPa
